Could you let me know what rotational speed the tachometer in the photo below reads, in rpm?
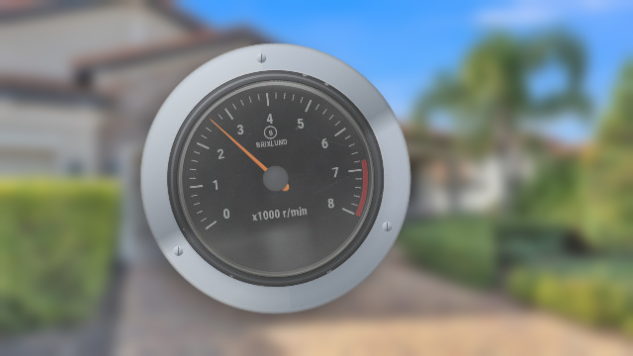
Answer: 2600 rpm
